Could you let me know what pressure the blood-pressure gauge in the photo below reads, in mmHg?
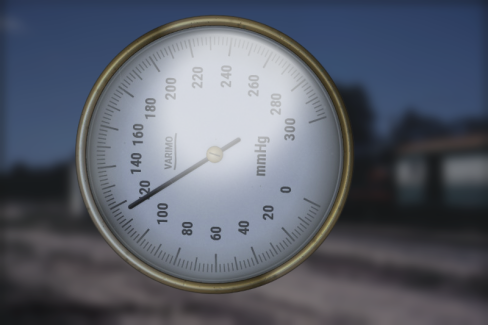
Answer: 116 mmHg
